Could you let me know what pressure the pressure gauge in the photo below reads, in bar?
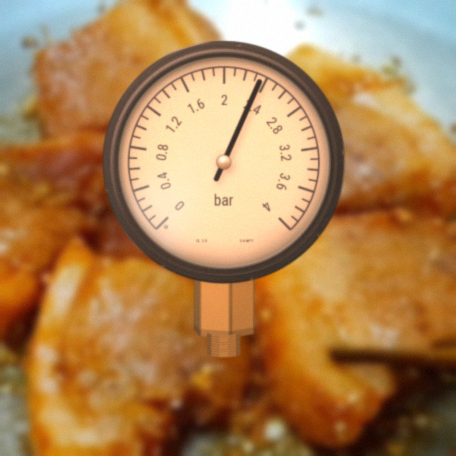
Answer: 2.35 bar
